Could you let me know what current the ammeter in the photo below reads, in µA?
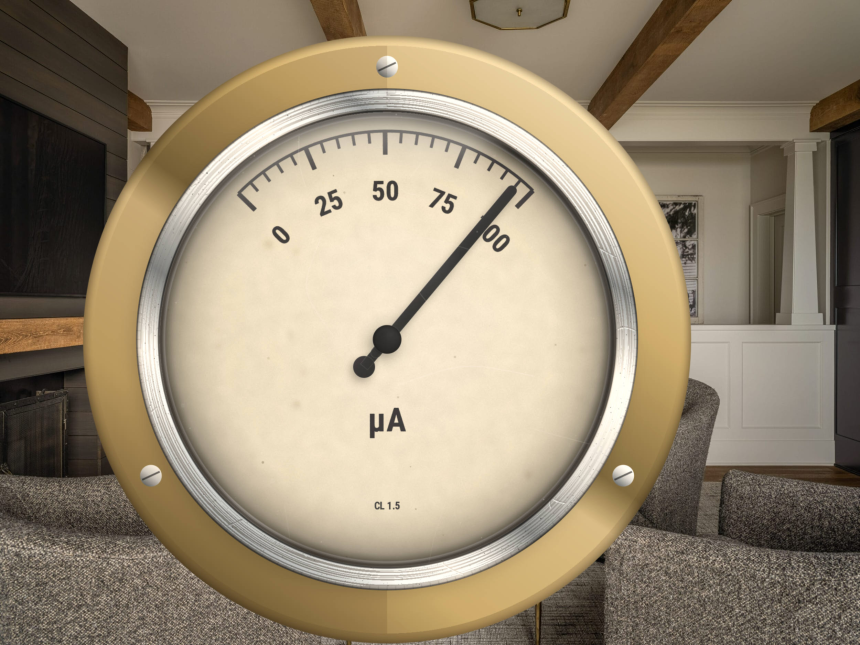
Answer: 95 µA
